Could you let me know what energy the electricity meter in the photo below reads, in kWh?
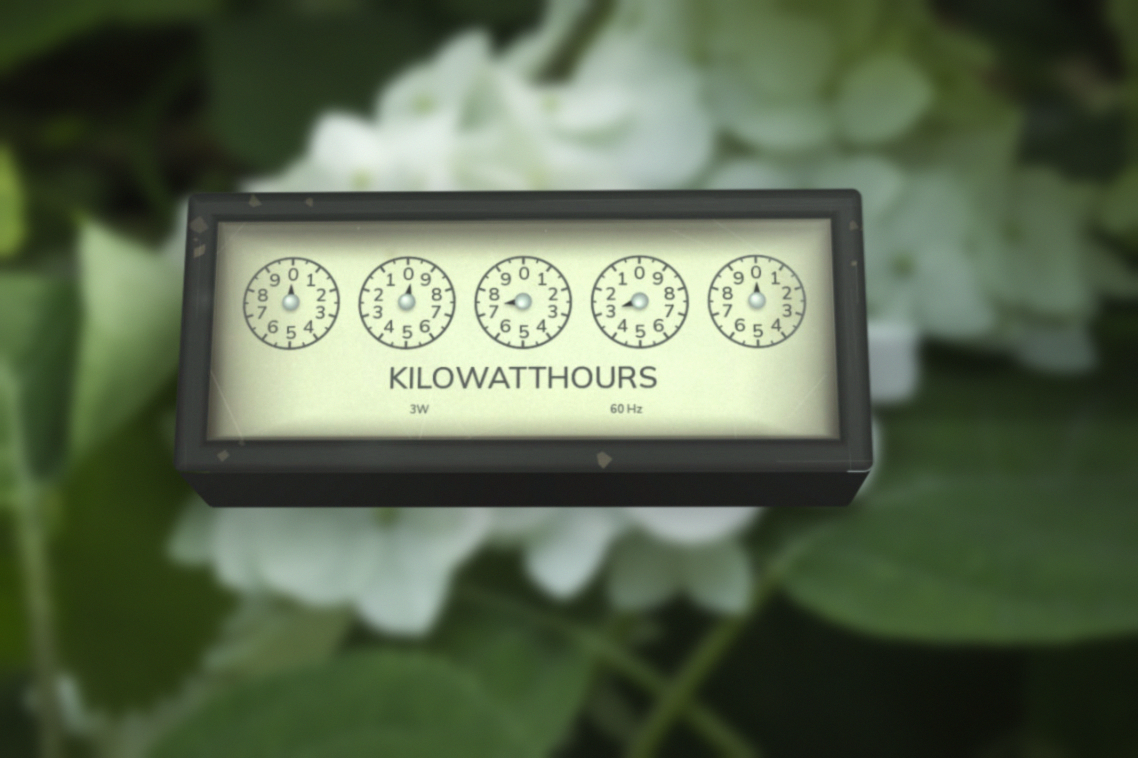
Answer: 99730 kWh
